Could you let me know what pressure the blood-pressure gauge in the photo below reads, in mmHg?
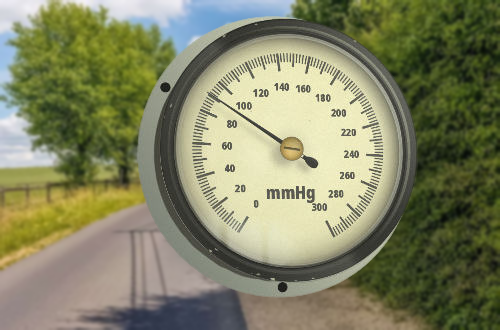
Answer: 90 mmHg
